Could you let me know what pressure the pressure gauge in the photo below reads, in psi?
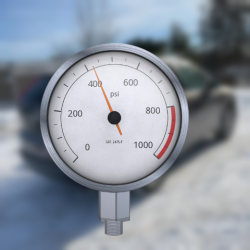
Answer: 425 psi
